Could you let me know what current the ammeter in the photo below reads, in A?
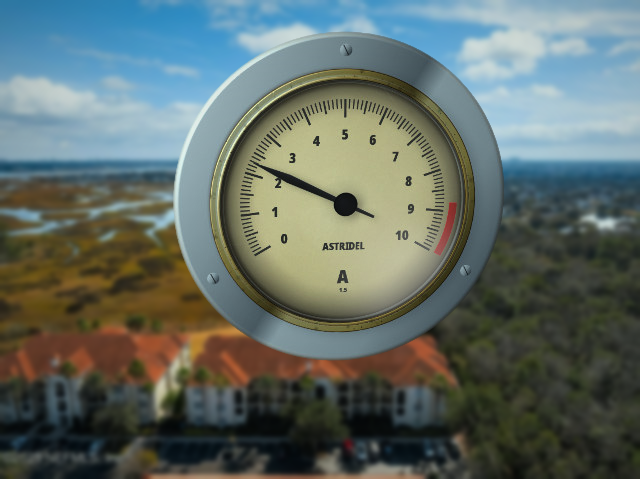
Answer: 2.3 A
